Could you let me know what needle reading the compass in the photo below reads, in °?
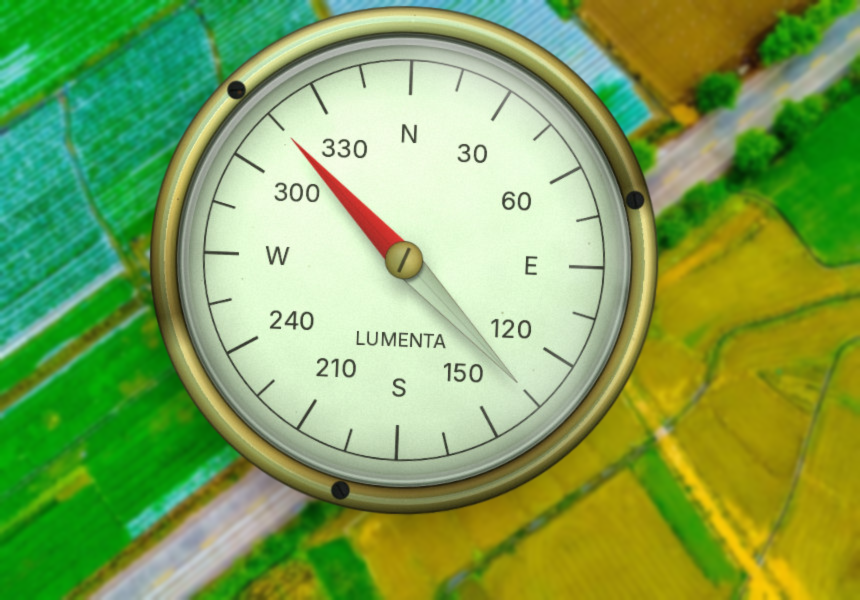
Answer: 315 °
